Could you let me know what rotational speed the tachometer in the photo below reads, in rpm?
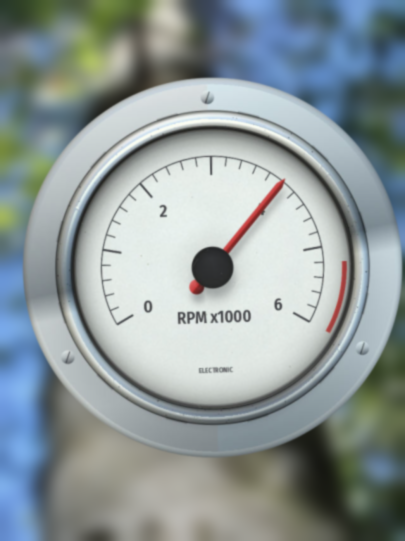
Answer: 4000 rpm
